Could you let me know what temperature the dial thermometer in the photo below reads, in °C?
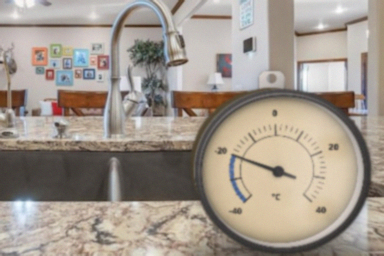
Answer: -20 °C
